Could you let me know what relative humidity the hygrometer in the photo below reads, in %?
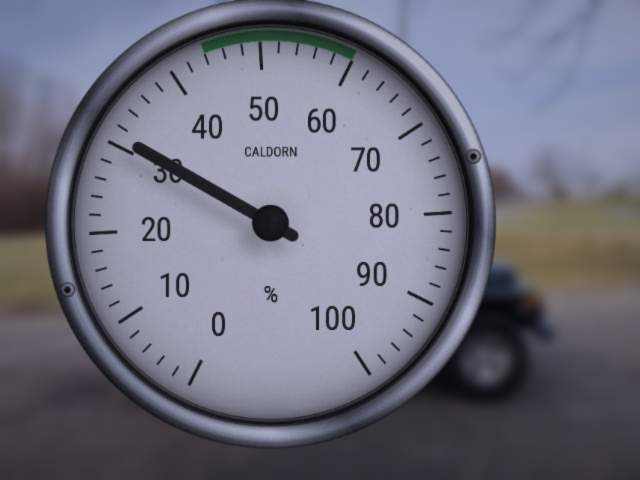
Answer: 31 %
